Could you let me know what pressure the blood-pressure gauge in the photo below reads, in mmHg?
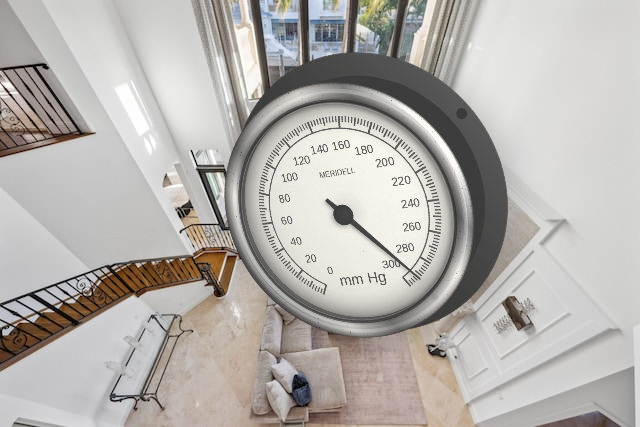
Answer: 290 mmHg
